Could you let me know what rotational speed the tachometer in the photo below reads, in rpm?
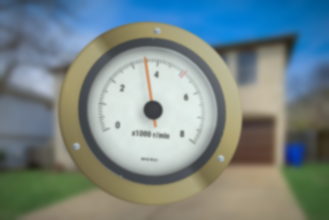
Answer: 3500 rpm
